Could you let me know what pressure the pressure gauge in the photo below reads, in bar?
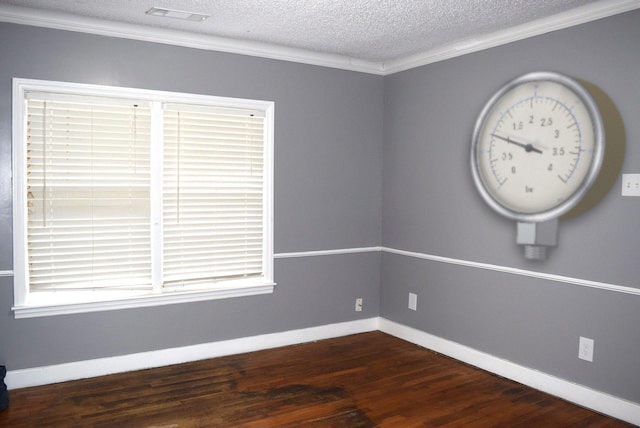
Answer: 1 bar
